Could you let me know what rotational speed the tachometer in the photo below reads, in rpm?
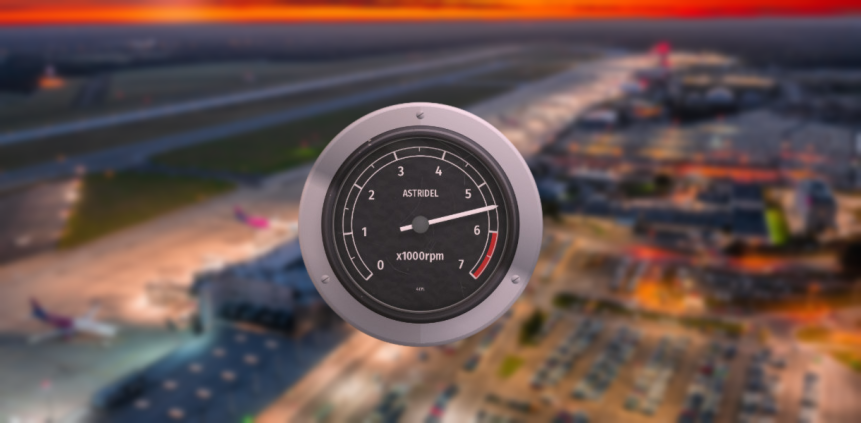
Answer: 5500 rpm
